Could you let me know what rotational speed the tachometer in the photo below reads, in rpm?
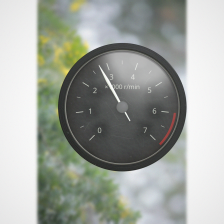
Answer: 2750 rpm
